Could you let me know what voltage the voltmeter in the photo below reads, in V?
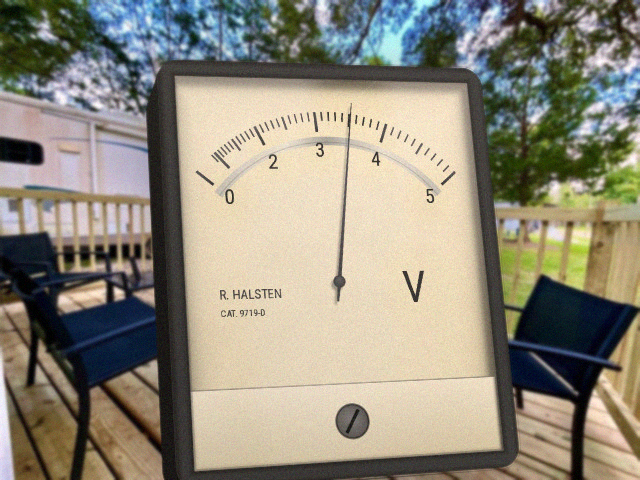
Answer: 3.5 V
